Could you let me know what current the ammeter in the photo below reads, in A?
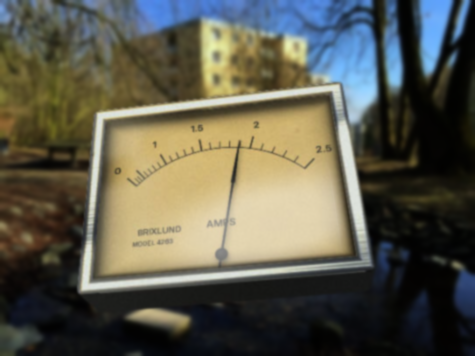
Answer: 1.9 A
